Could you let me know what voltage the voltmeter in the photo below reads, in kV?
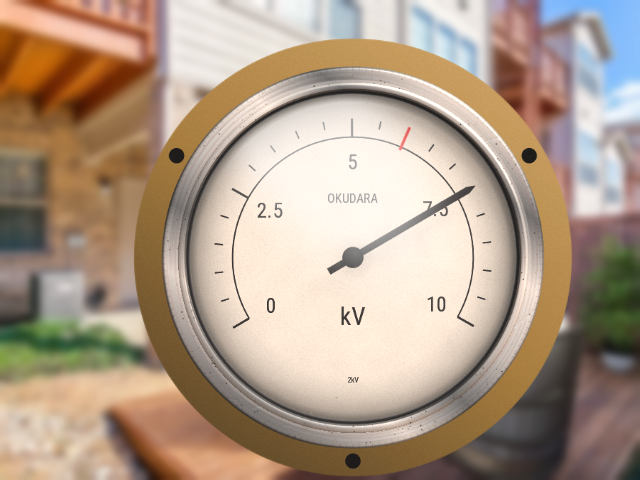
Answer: 7.5 kV
